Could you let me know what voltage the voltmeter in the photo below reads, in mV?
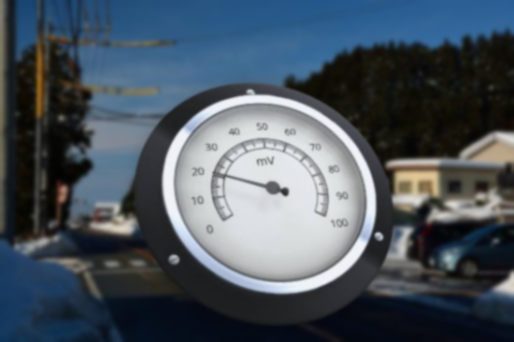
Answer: 20 mV
